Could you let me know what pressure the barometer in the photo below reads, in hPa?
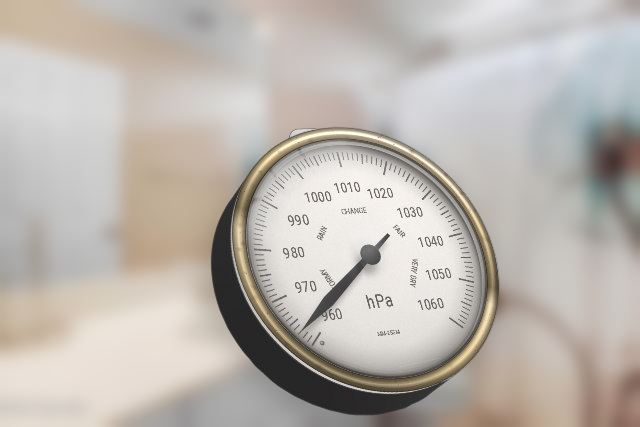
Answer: 963 hPa
